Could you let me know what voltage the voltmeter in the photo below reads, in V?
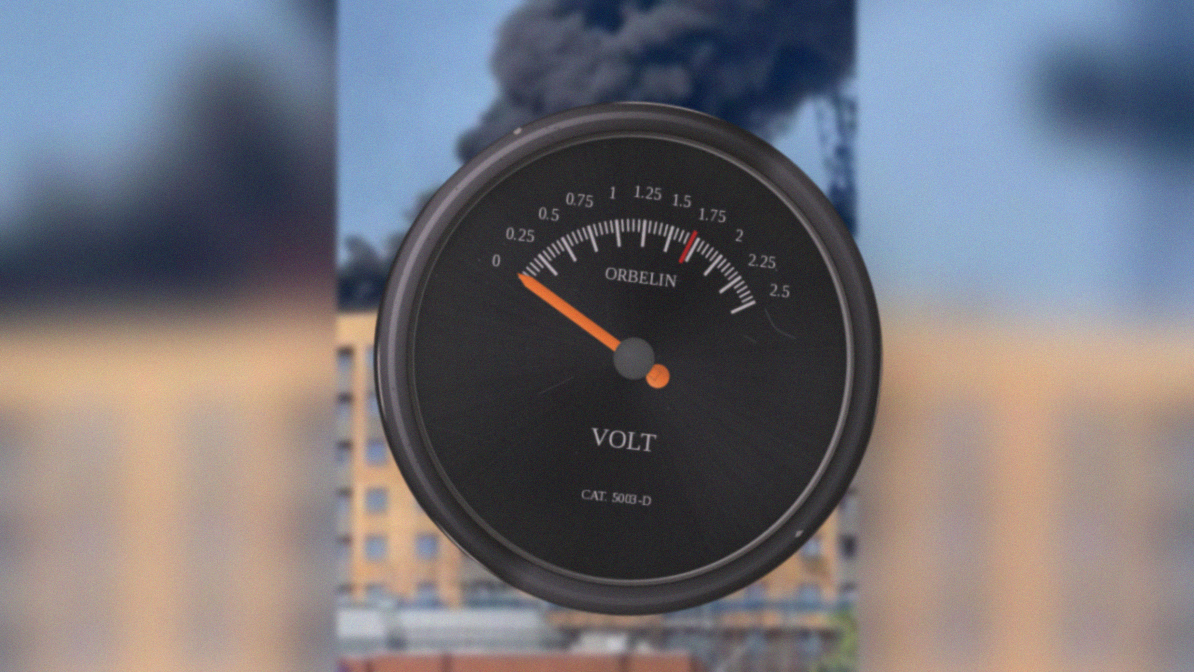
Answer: 0 V
